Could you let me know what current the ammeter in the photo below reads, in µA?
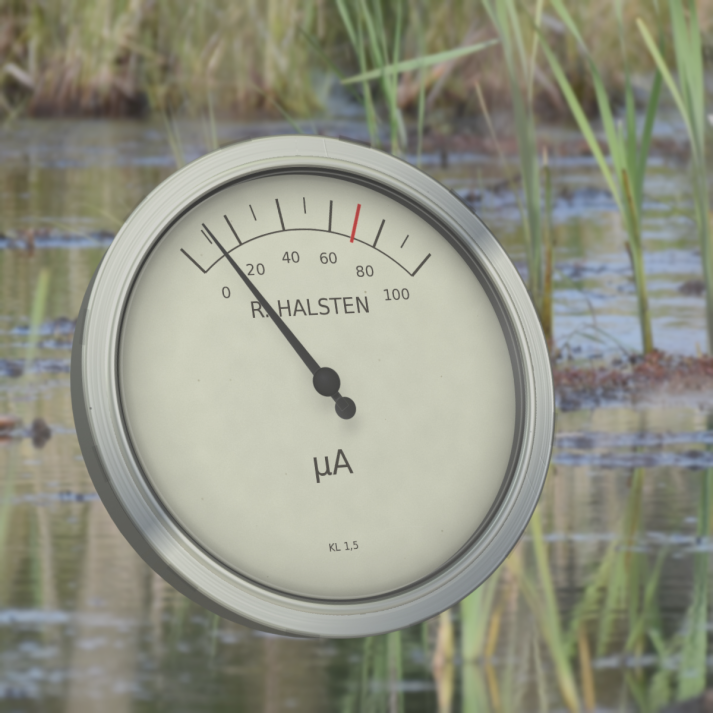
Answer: 10 µA
